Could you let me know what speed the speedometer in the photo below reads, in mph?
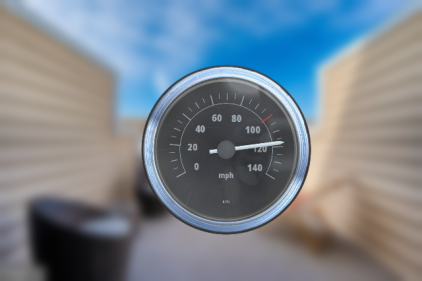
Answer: 117.5 mph
